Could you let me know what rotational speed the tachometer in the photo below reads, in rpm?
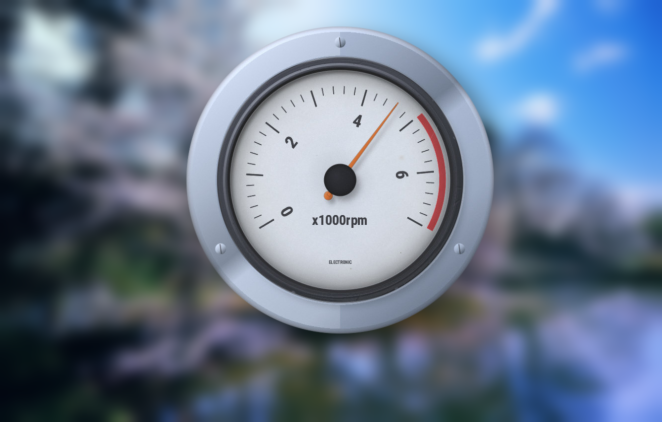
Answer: 4600 rpm
